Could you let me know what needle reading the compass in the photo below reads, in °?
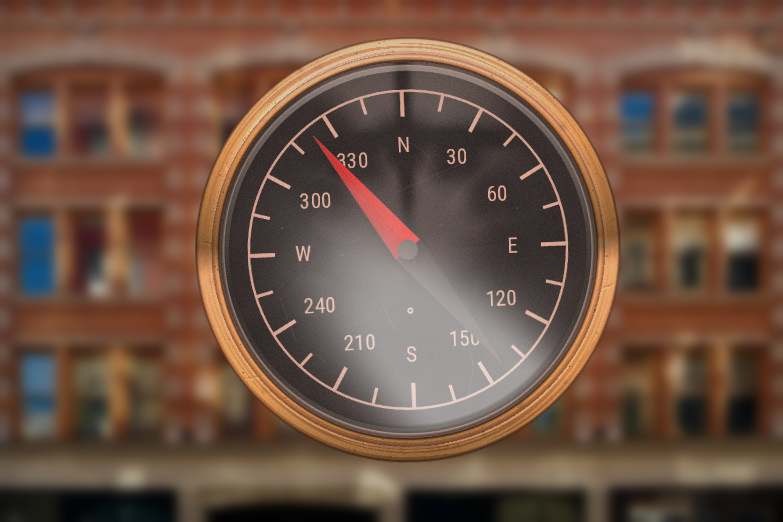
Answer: 322.5 °
